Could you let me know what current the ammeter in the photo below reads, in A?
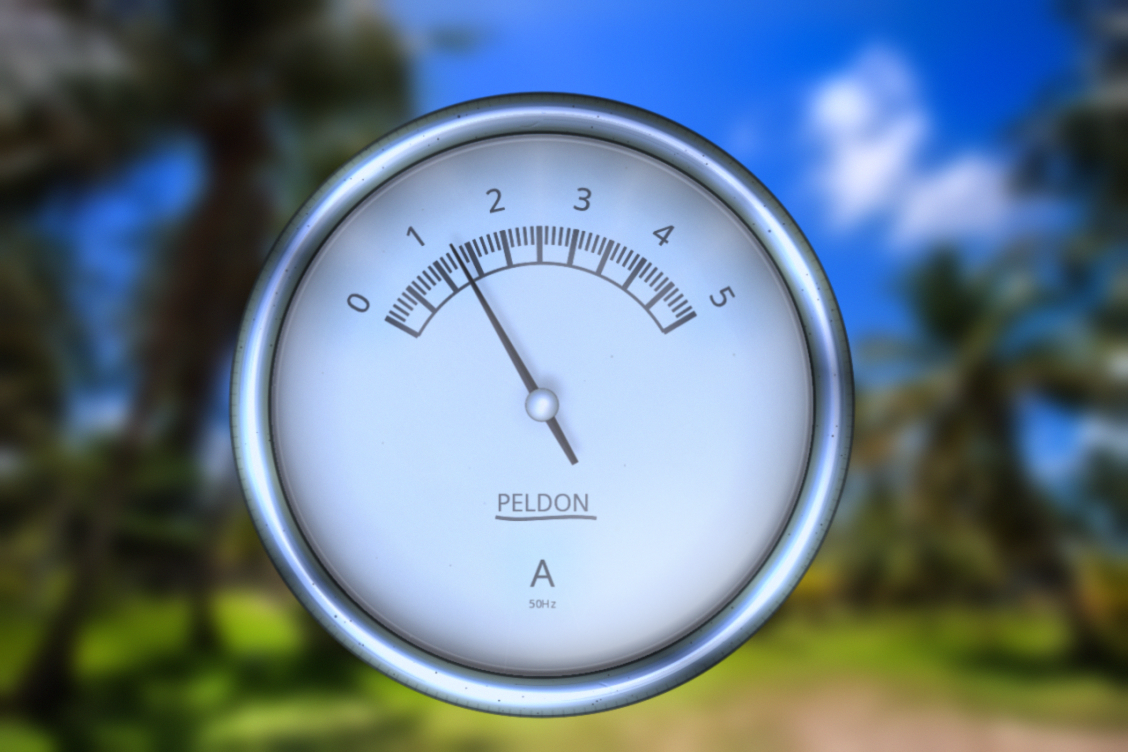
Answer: 1.3 A
